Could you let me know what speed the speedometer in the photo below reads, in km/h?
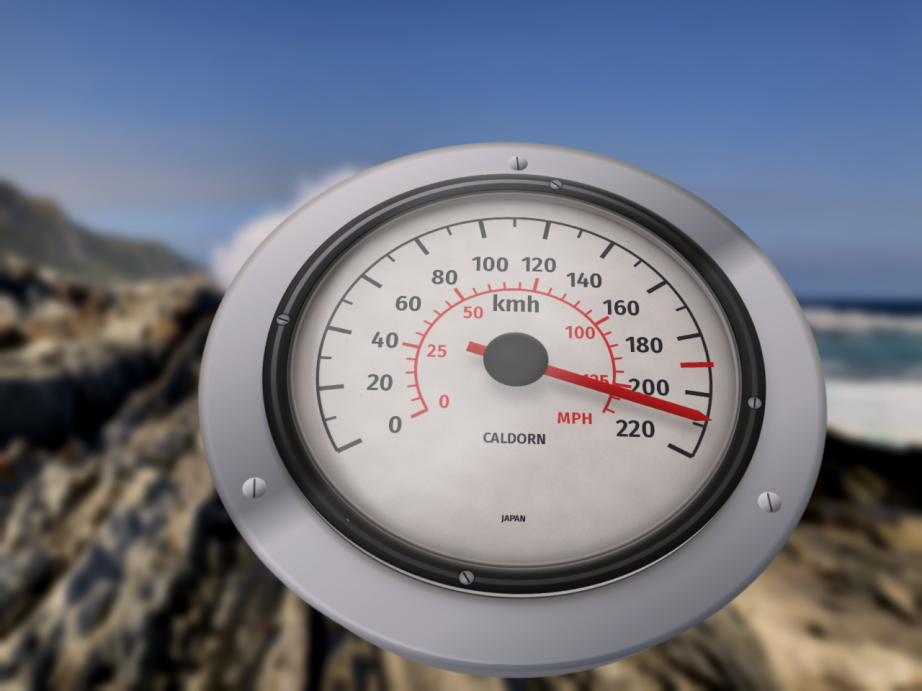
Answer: 210 km/h
